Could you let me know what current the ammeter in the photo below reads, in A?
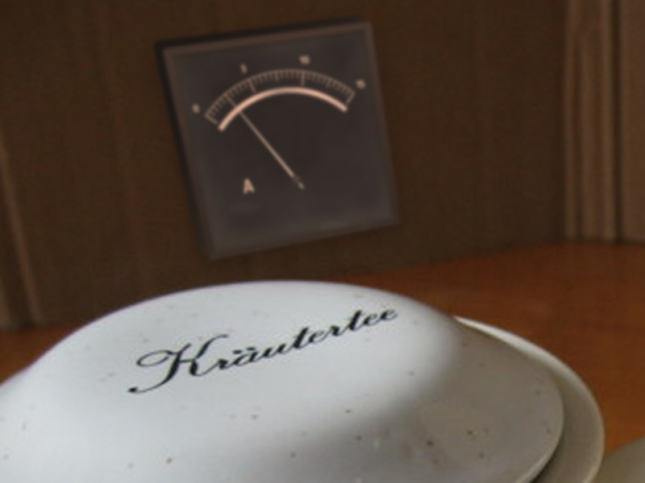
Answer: 2.5 A
